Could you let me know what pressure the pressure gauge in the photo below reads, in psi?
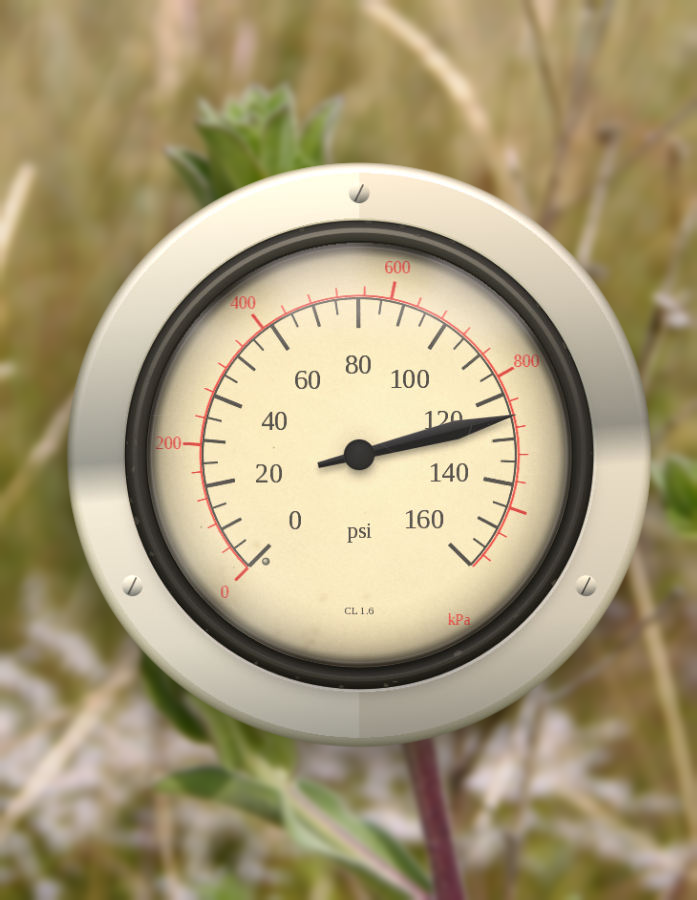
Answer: 125 psi
